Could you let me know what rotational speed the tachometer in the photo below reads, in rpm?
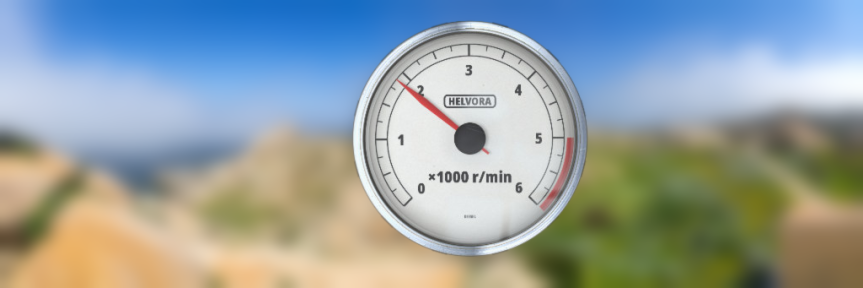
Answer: 1875 rpm
